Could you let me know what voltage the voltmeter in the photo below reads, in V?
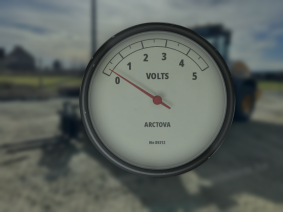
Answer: 0.25 V
